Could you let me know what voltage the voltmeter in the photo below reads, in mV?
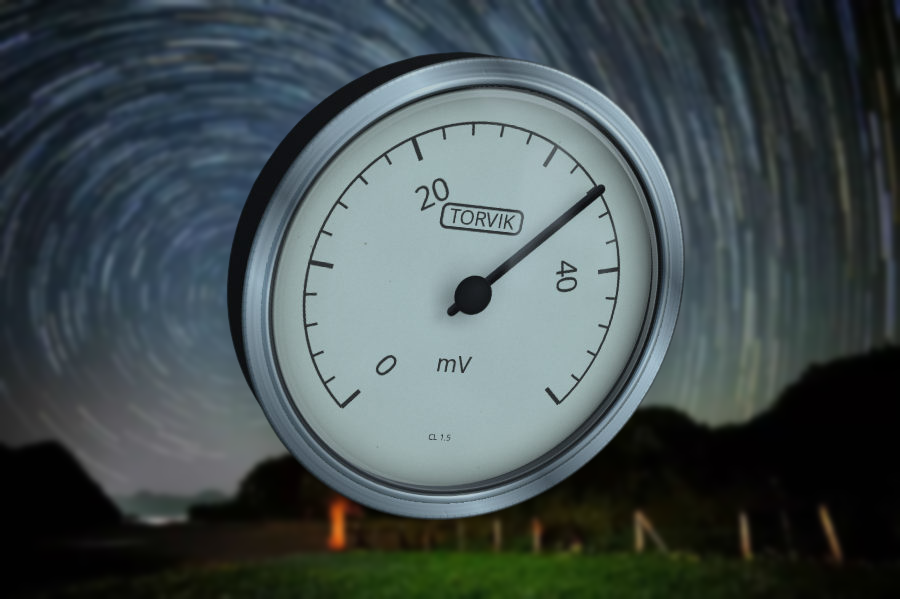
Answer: 34 mV
